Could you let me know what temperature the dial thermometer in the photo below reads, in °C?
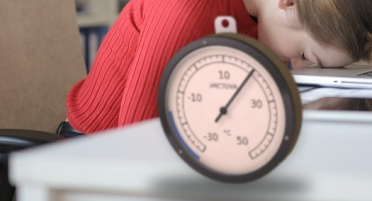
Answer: 20 °C
